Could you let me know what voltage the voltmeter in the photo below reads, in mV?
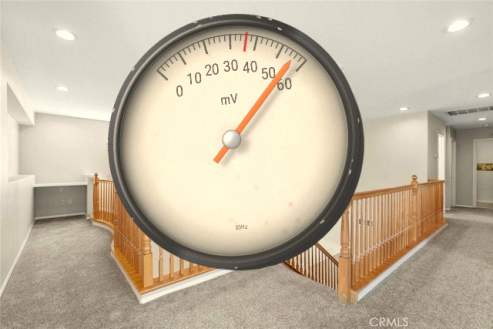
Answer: 56 mV
